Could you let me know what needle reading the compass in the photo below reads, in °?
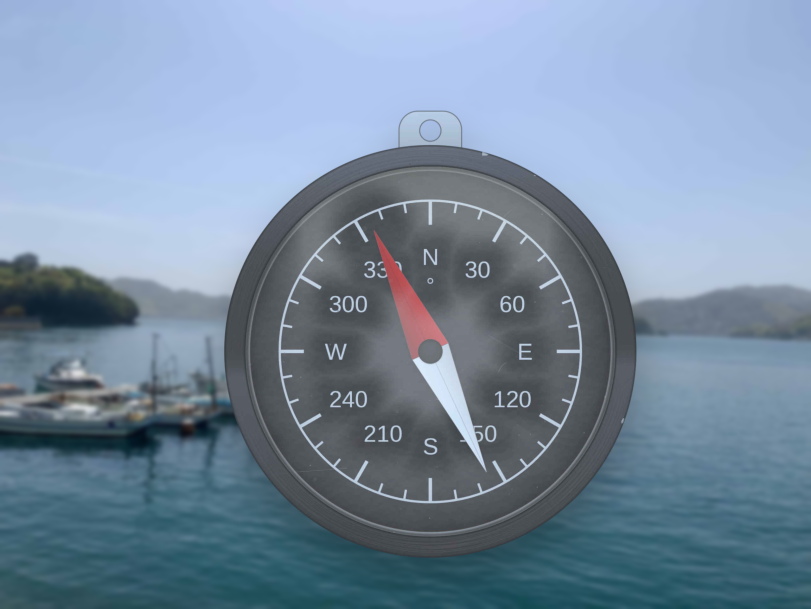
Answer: 335 °
